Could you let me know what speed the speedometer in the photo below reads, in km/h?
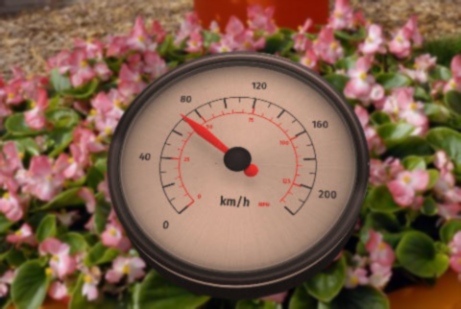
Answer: 70 km/h
